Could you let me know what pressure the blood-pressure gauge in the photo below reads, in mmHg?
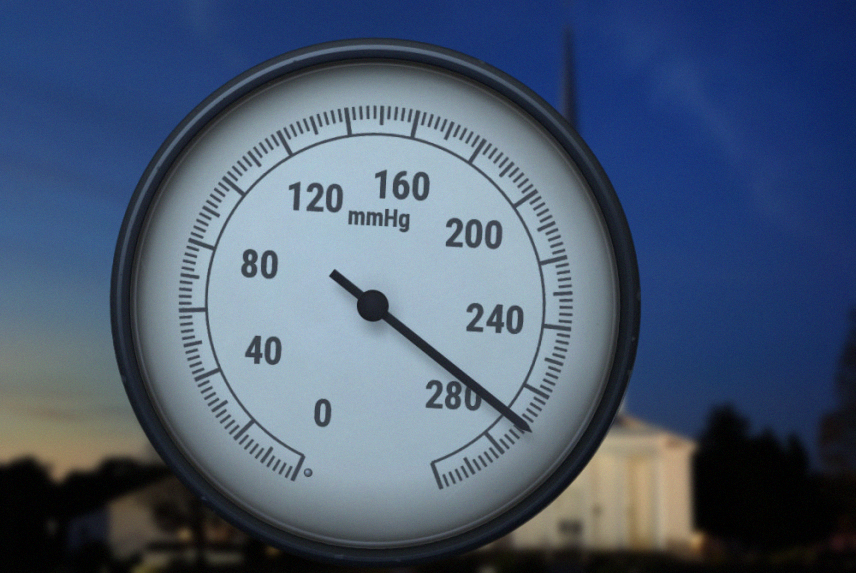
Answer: 270 mmHg
